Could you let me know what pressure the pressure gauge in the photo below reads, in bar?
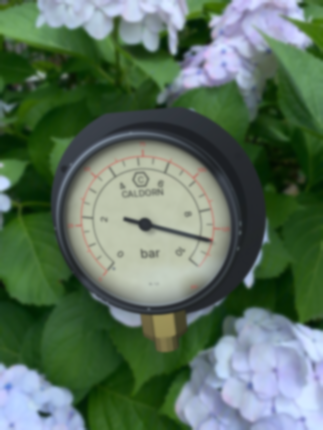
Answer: 9 bar
